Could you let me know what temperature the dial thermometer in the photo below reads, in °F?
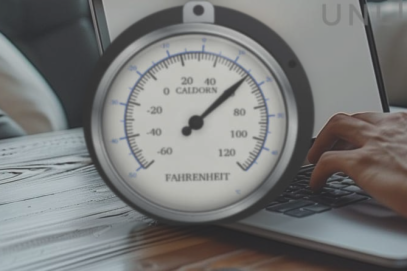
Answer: 60 °F
